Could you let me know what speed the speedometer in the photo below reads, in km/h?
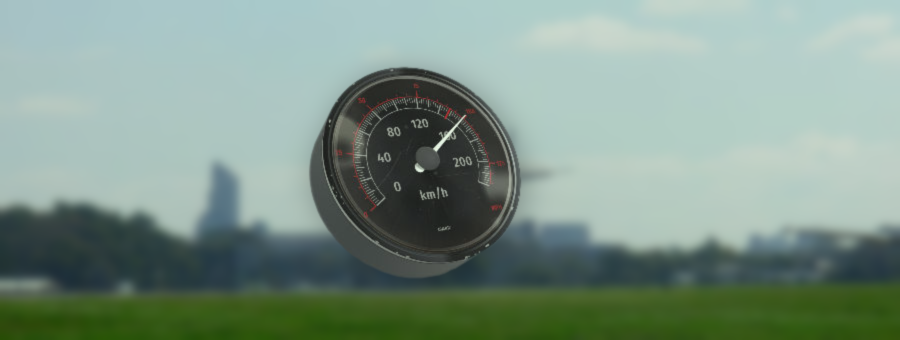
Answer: 160 km/h
